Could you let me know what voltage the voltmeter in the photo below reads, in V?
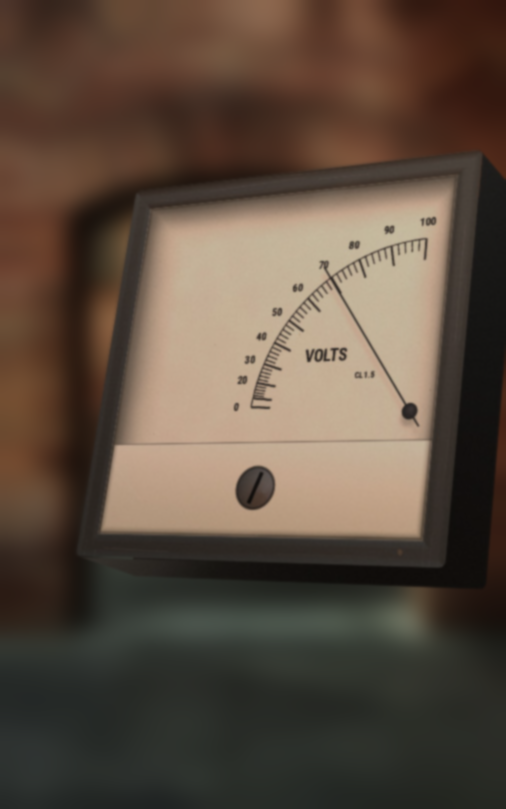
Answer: 70 V
